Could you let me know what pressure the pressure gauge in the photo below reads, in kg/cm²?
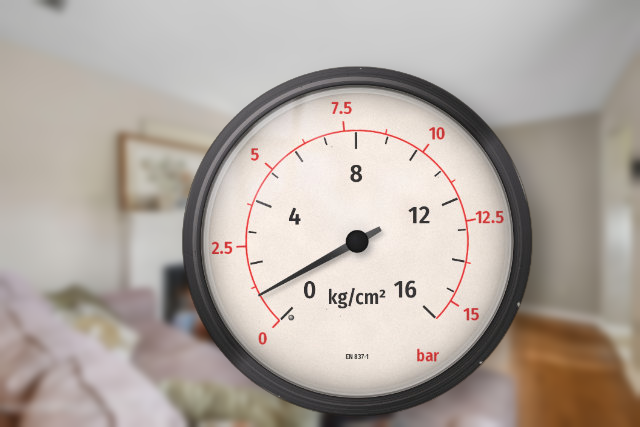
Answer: 1 kg/cm²
